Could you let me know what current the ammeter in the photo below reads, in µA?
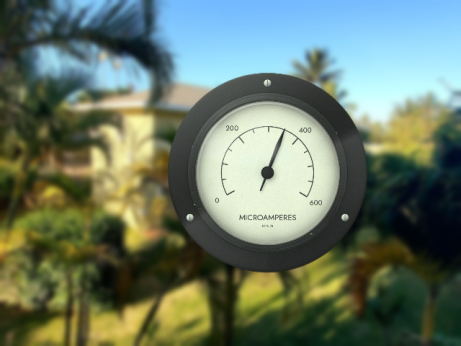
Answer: 350 µA
